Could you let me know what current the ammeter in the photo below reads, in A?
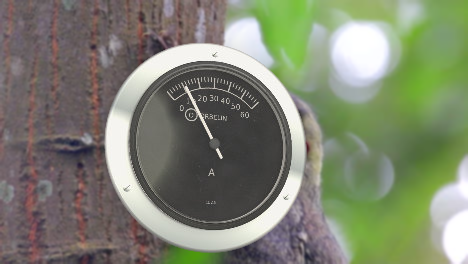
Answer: 10 A
